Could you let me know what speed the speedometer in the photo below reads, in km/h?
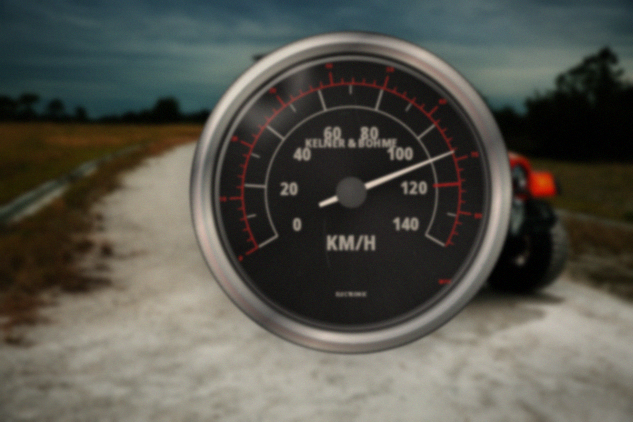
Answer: 110 km/h
